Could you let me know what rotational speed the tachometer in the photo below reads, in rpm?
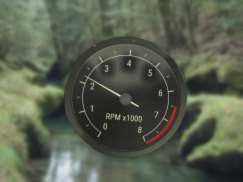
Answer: 2250 rpm
